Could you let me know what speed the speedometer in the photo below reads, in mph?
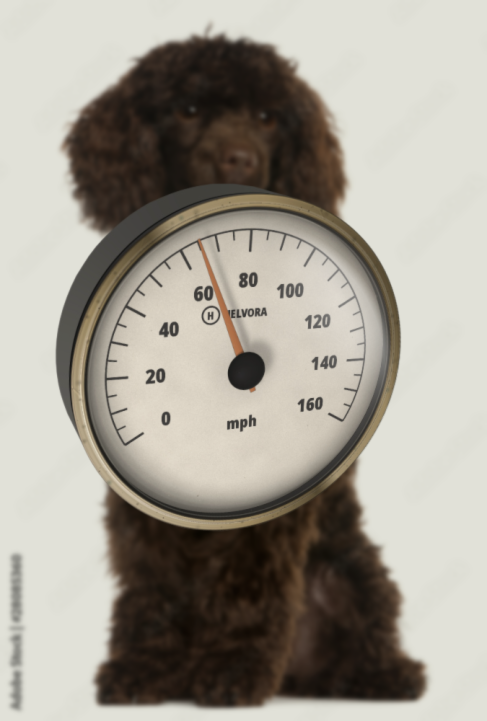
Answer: 65 mph
